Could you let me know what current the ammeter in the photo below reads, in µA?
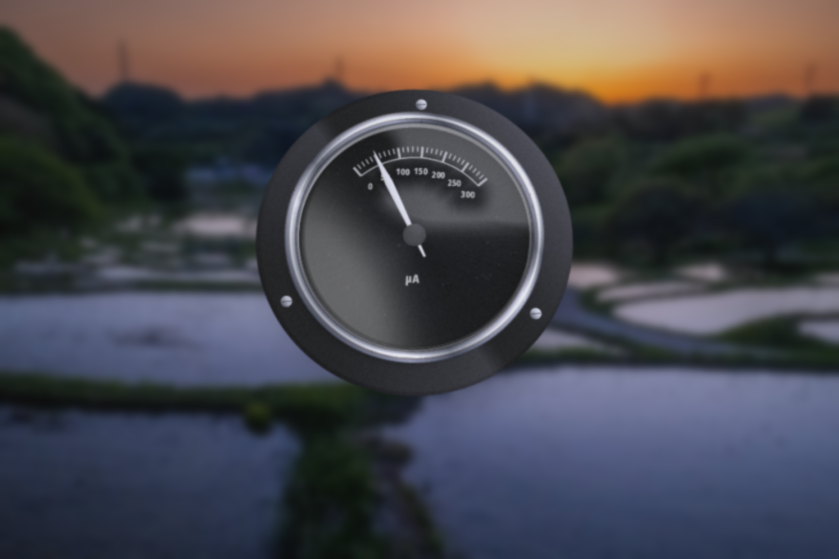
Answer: 50 µA
